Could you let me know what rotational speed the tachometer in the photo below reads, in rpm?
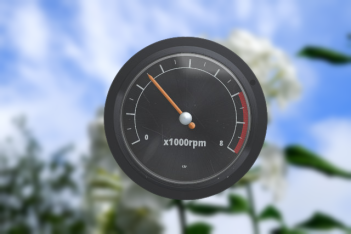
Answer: 2500 rpm
